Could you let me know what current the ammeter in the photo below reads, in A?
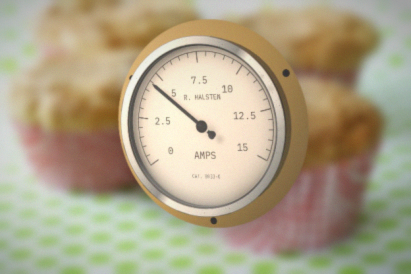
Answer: 4.5 A
